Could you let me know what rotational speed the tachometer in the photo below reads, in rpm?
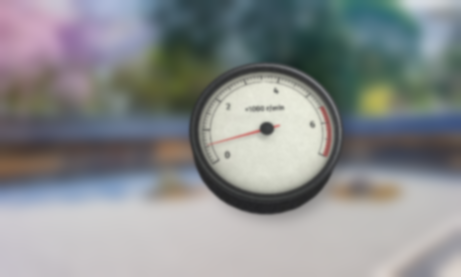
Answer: 500 rpm
